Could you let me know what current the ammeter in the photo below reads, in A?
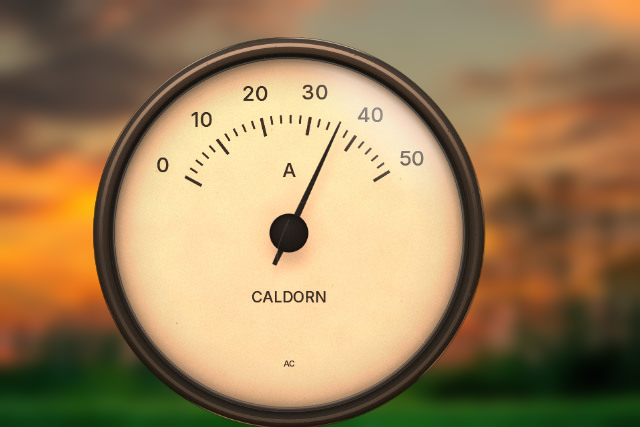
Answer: 36 A
